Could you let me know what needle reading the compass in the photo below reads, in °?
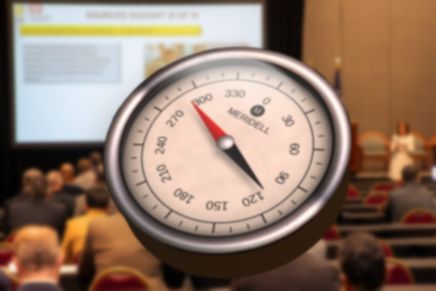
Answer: 290 °
